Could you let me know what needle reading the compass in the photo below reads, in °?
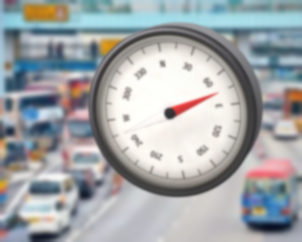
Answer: 75 °
